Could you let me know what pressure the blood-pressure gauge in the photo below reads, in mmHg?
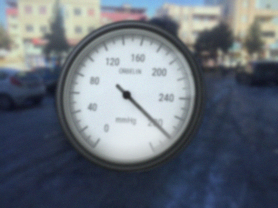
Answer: 280 mmHg
